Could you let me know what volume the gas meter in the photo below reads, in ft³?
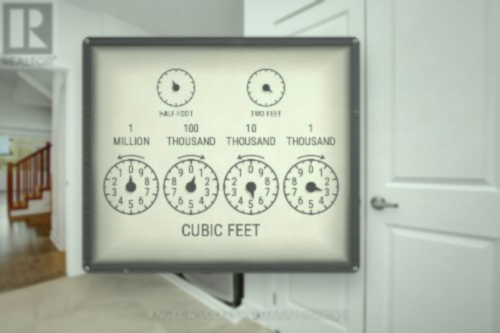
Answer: 5300 ft³
